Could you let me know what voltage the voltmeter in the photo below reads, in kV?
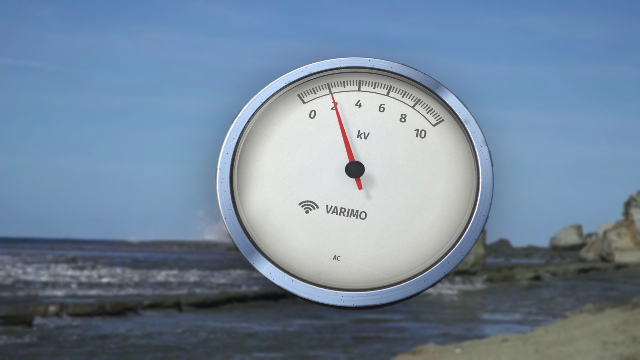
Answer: 2 kV
